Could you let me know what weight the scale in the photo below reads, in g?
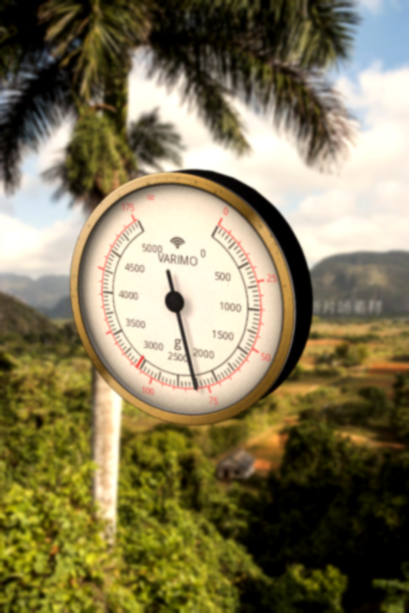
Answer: 2250 g
